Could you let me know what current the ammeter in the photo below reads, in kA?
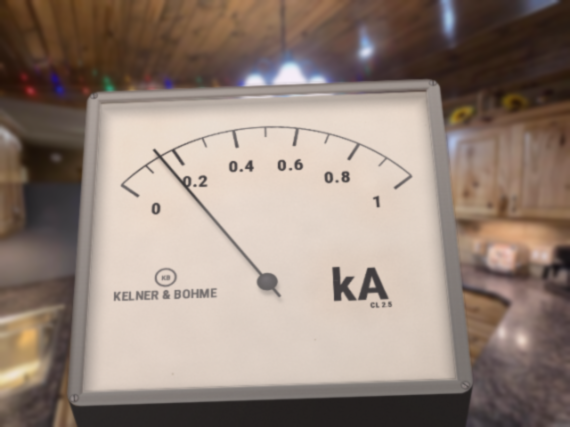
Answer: 0.15 kA
